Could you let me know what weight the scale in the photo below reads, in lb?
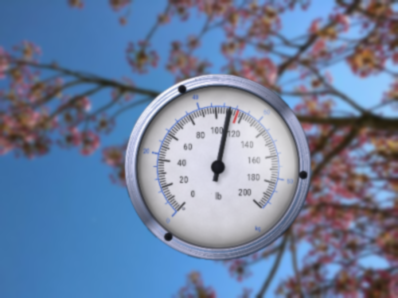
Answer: 110 lb
